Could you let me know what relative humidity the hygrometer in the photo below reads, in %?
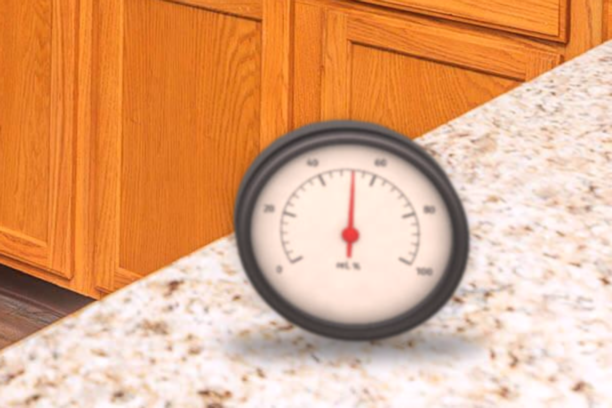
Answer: 52 %
